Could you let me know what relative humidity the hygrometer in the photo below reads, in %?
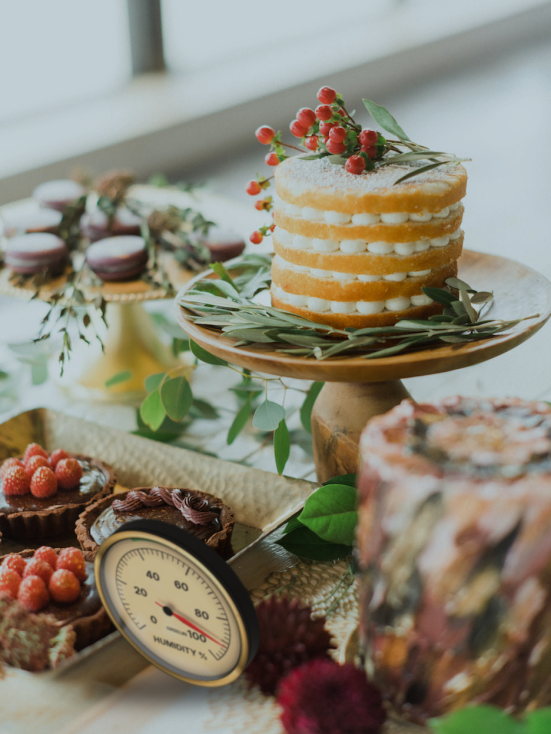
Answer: 90 %
